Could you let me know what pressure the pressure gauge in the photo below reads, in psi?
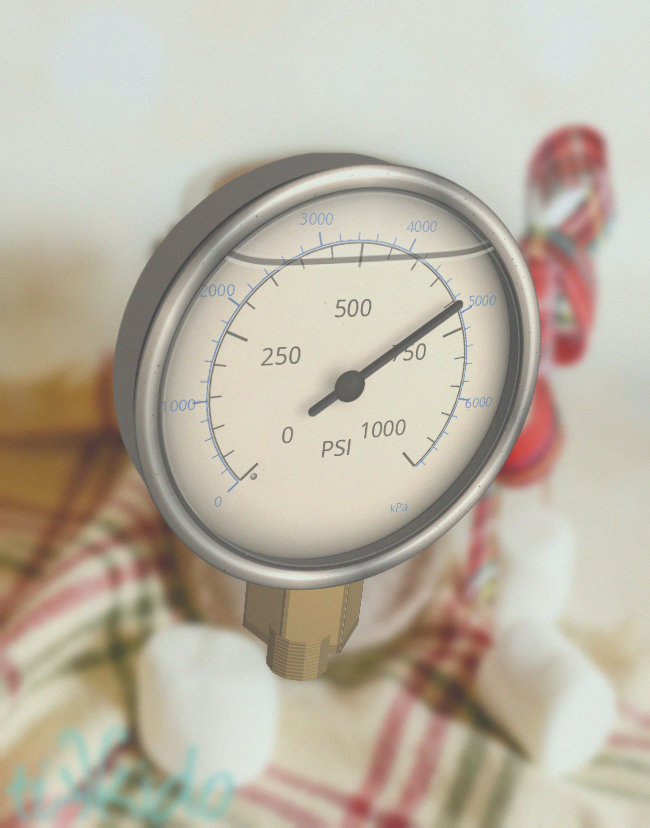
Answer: 700 psi
